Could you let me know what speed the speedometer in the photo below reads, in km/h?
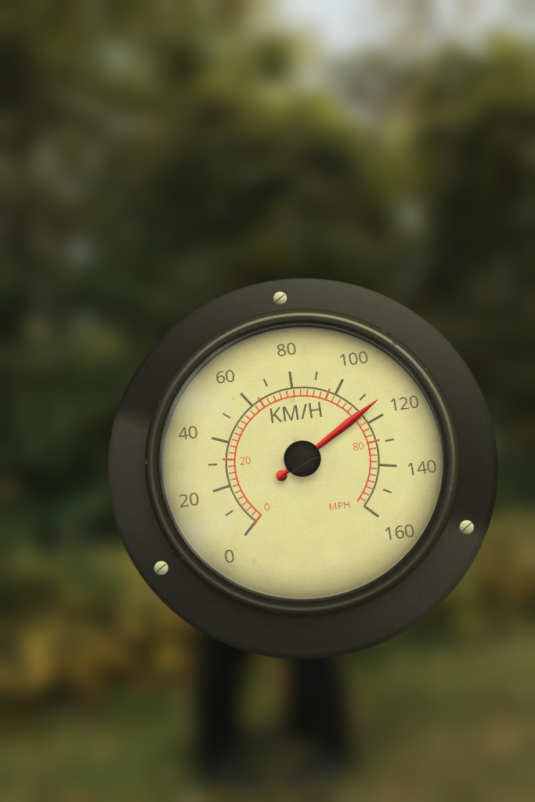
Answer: 115 km/h
